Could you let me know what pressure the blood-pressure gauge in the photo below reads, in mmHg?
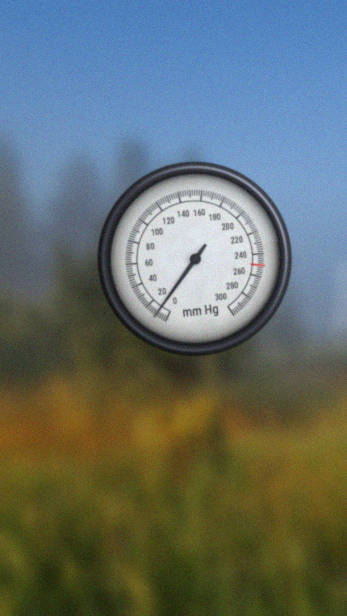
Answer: 10 mmHg
